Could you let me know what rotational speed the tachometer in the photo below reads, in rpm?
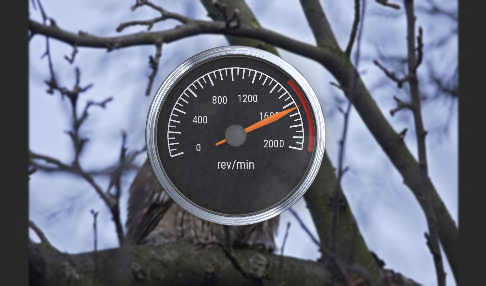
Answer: 1650 rpm
